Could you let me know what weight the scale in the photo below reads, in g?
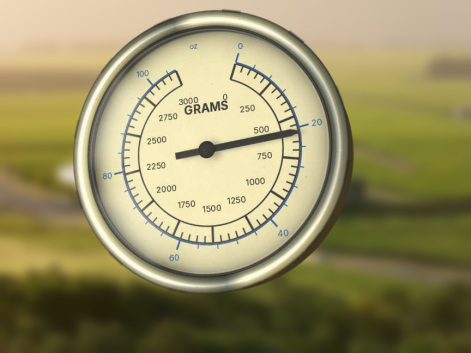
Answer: 600 g
